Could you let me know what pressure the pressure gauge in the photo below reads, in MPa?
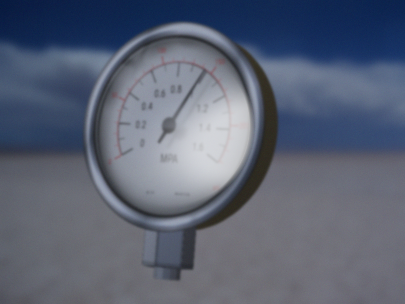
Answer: 1 MPa
